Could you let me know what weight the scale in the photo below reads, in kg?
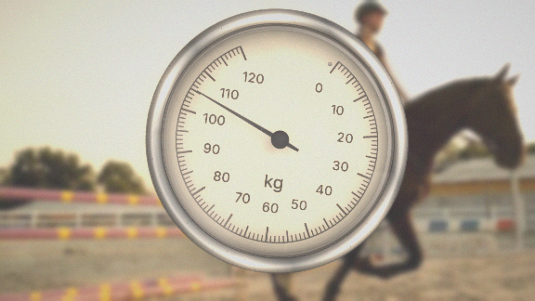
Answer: 105 kg
